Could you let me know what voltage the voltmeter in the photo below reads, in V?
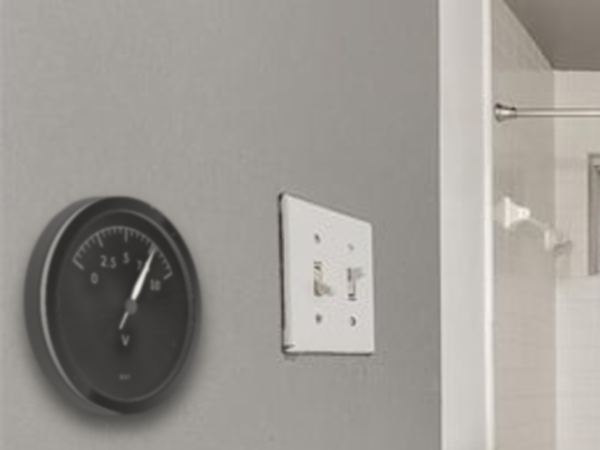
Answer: 7.5 V
